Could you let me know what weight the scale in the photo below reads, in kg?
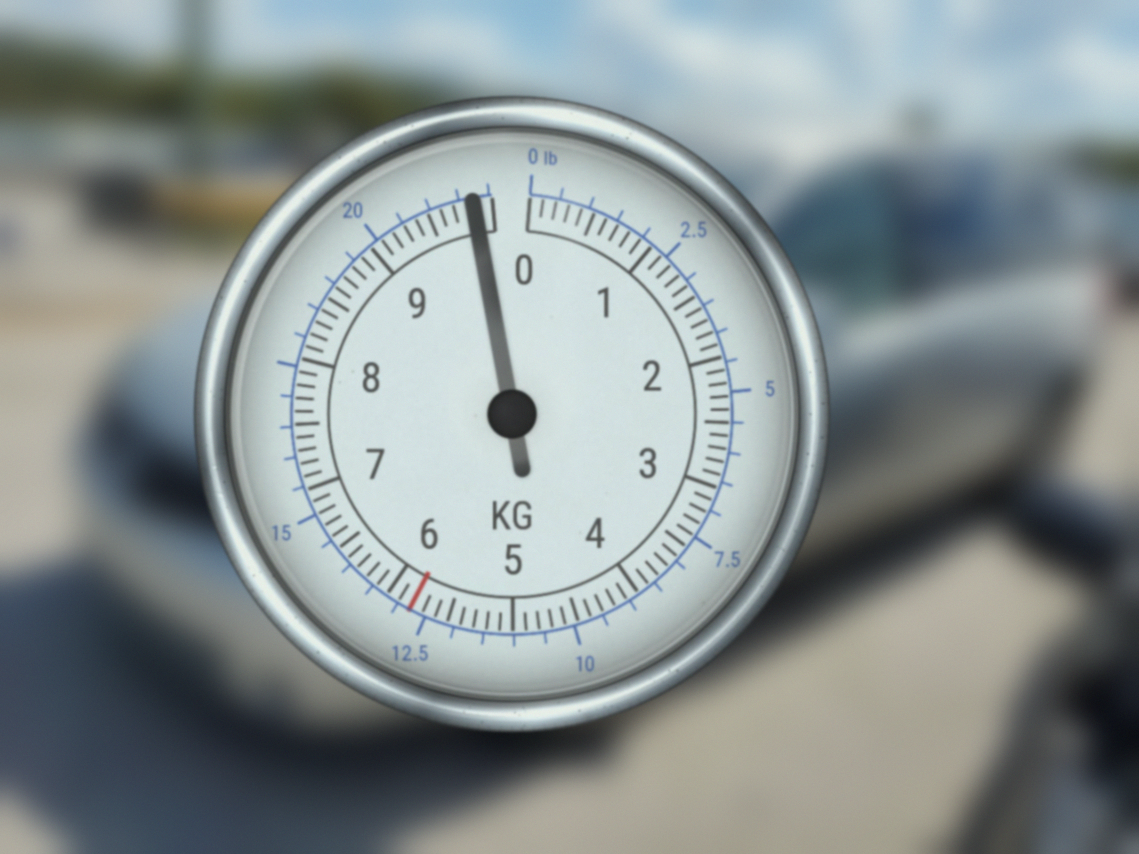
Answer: 9.85 kg
